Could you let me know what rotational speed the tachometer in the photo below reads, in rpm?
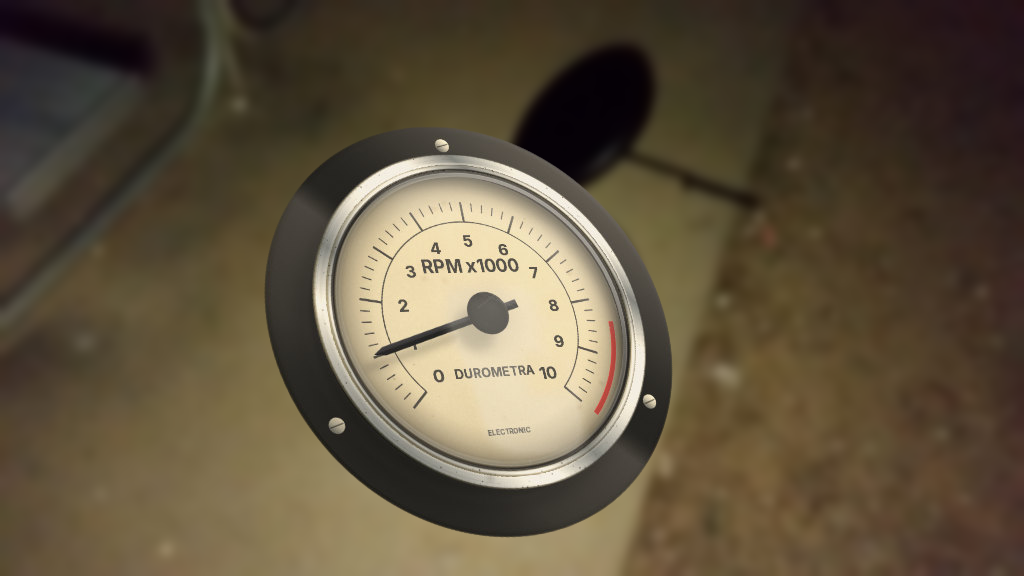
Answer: 1000 rpm
